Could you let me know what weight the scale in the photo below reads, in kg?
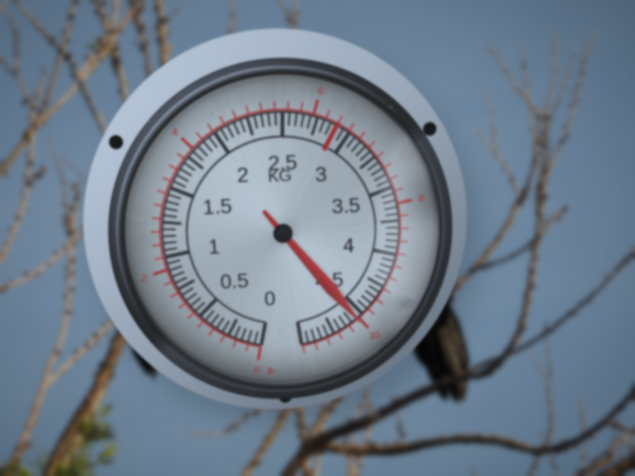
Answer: 4.55 kg
